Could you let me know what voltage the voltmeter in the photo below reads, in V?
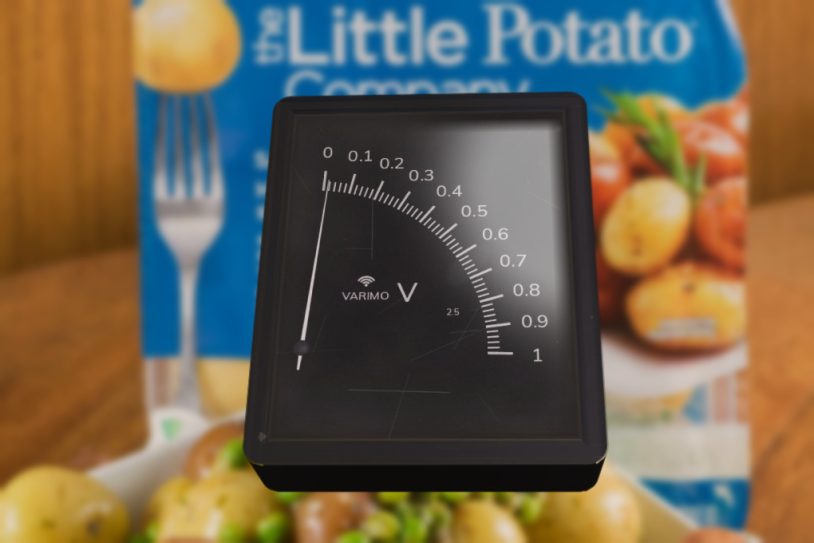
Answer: 0.02 V
